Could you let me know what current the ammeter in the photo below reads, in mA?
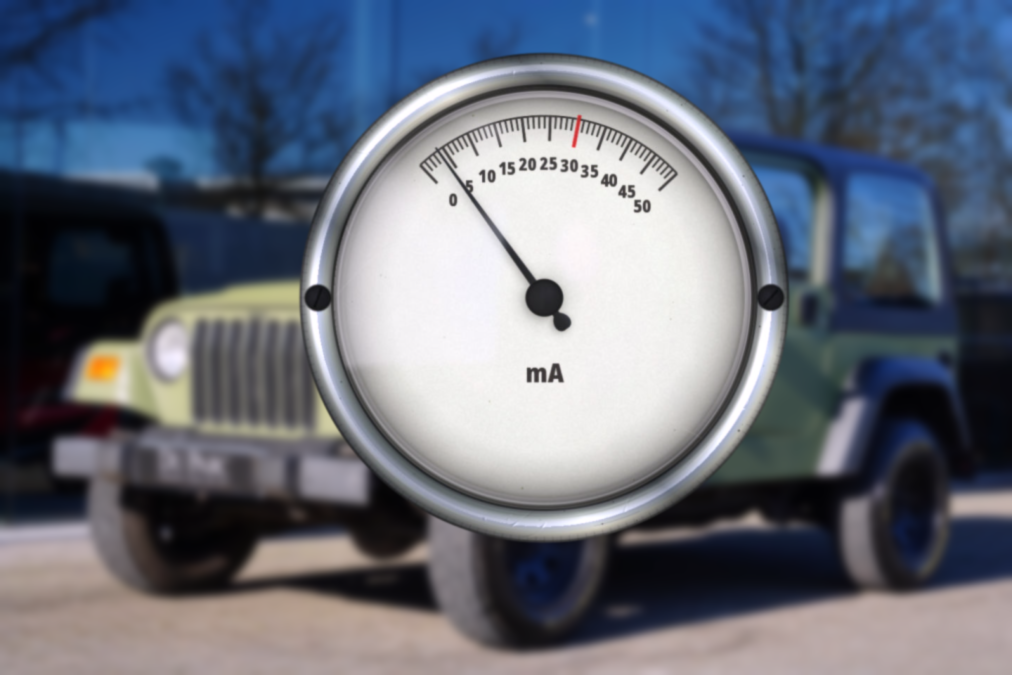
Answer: 4 mA
